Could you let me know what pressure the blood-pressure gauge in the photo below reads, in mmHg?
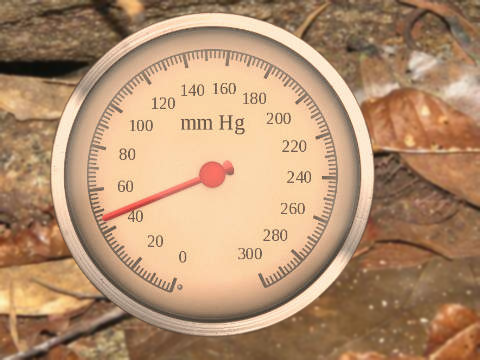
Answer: 46 mmHg
